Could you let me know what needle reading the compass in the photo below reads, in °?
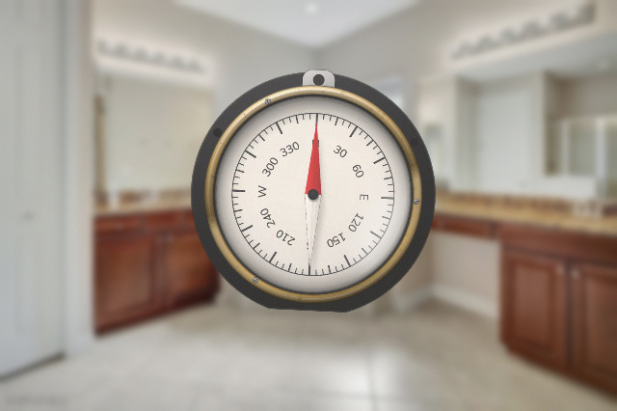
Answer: 0 °
